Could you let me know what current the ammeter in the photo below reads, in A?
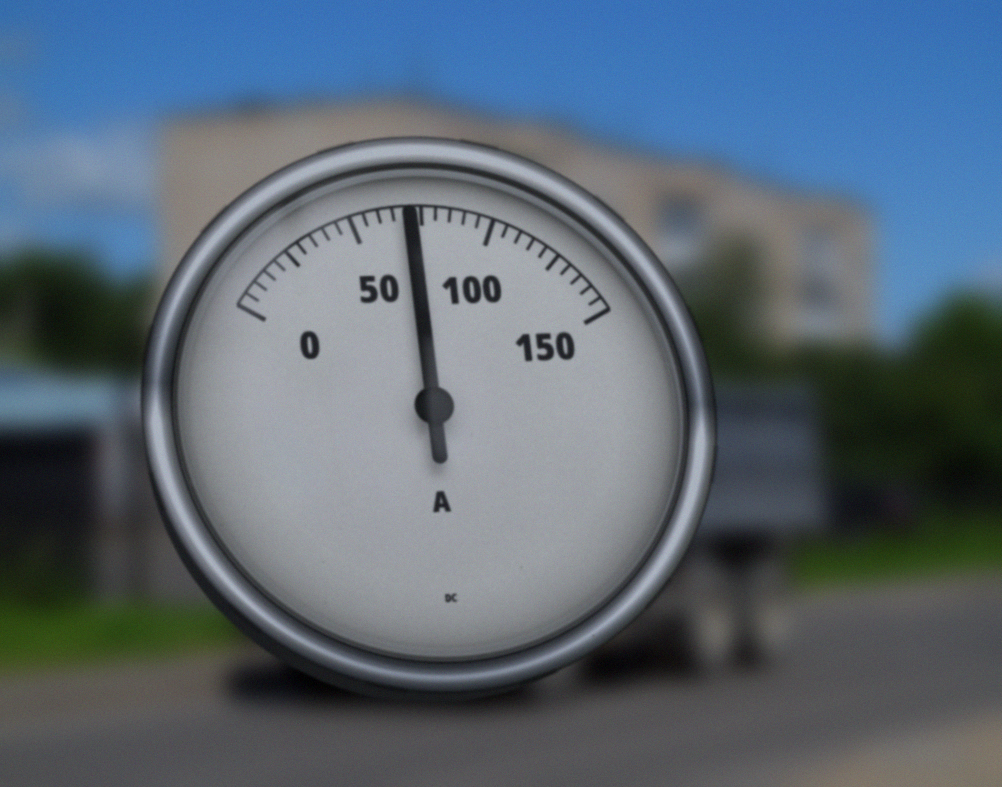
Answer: 70 A
